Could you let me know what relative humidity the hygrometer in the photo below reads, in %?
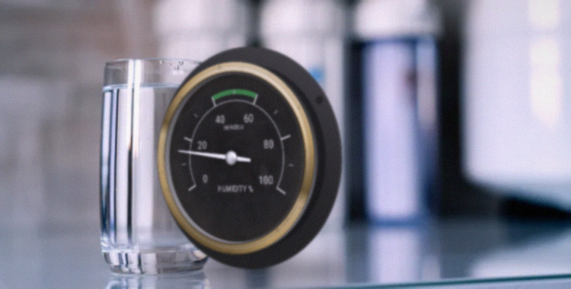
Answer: 15 %
